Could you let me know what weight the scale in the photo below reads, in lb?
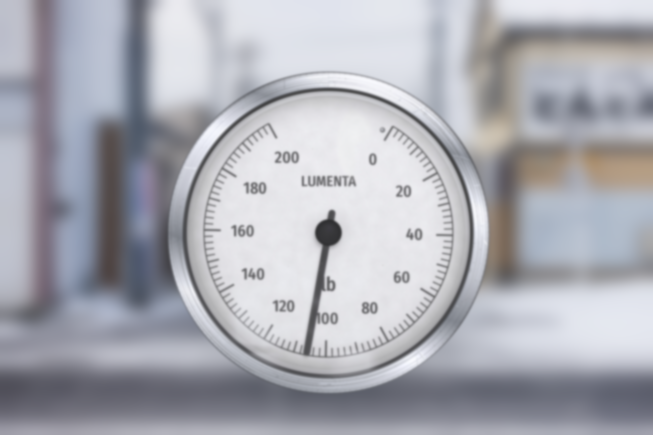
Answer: 106 lb
